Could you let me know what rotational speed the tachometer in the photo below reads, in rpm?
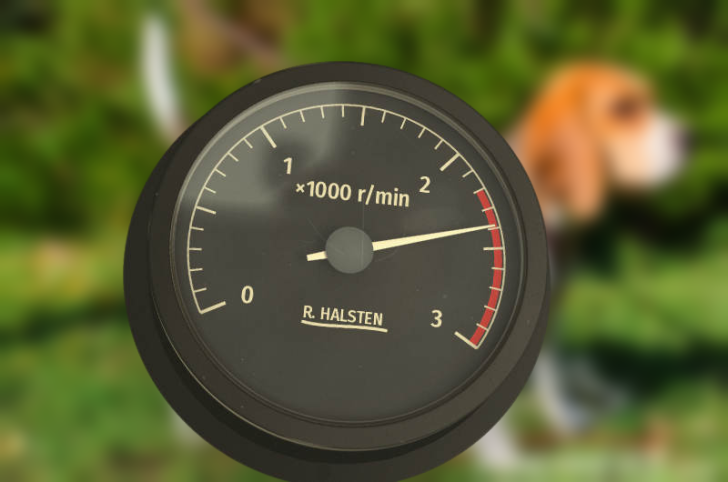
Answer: 2400 rpm
